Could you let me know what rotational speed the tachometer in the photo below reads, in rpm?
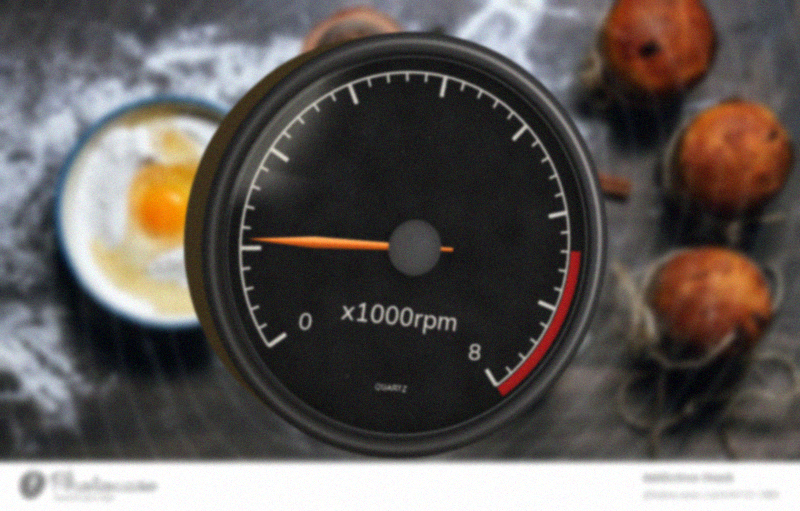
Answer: 1100 rpm
